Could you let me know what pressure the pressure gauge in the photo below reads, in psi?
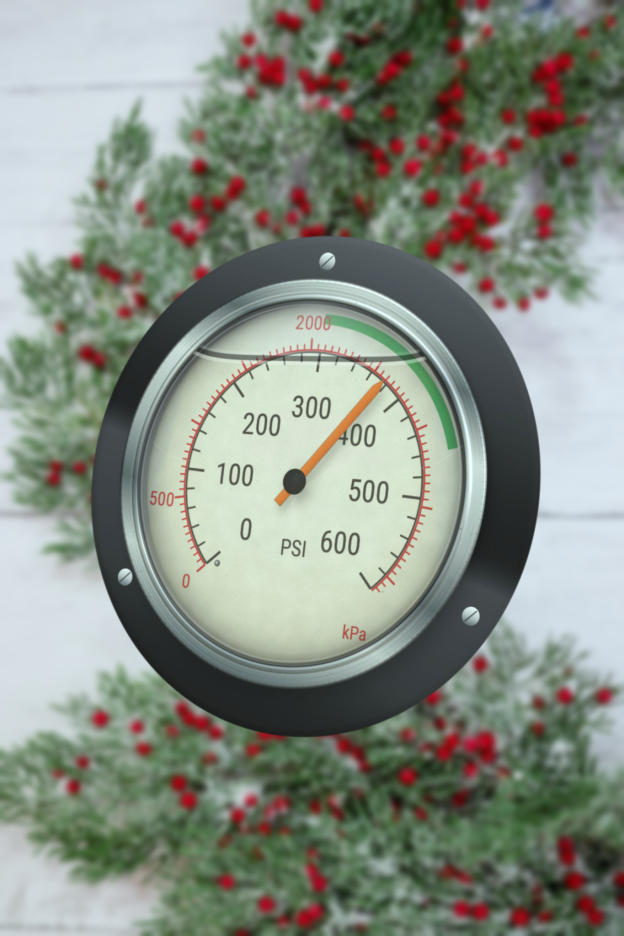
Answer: 380 psi
